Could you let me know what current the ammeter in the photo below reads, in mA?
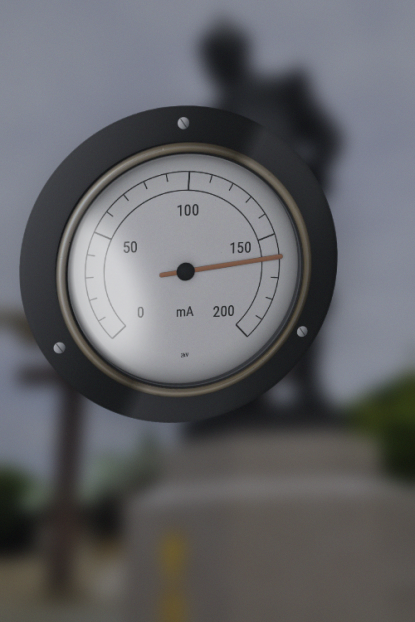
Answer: 160 mA
